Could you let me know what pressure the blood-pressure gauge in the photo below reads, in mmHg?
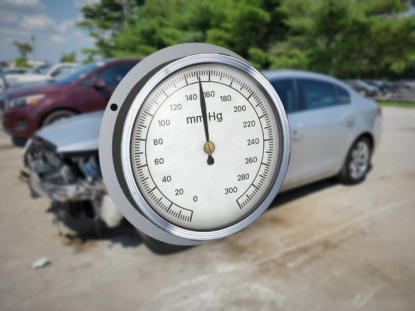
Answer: 150 mmHg
